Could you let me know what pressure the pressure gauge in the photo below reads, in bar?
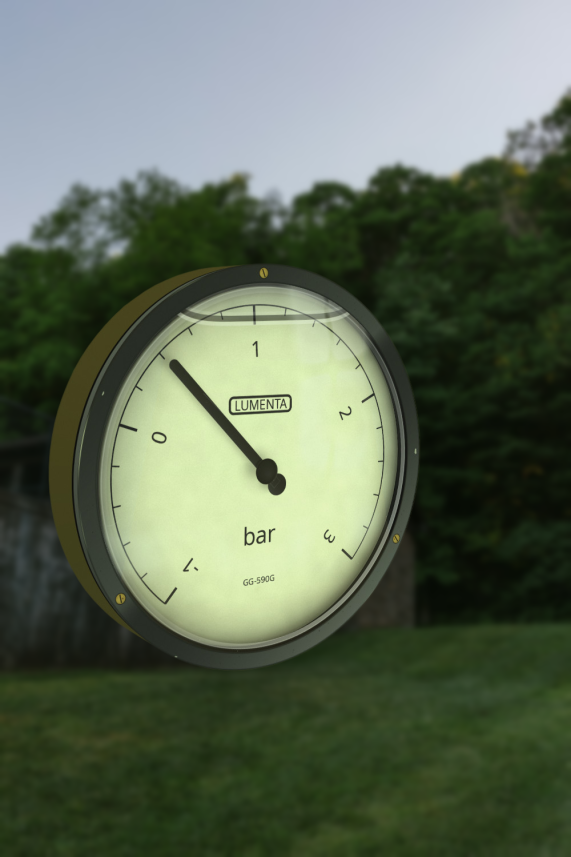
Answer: 0.4 bar
